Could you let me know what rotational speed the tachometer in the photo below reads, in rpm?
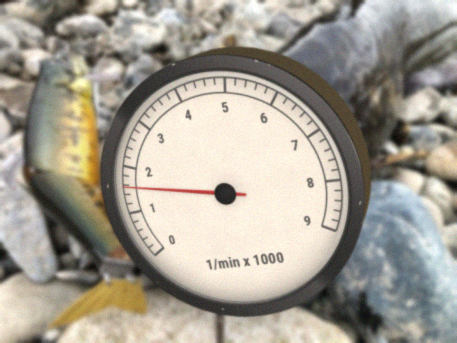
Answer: 1600 rpm
